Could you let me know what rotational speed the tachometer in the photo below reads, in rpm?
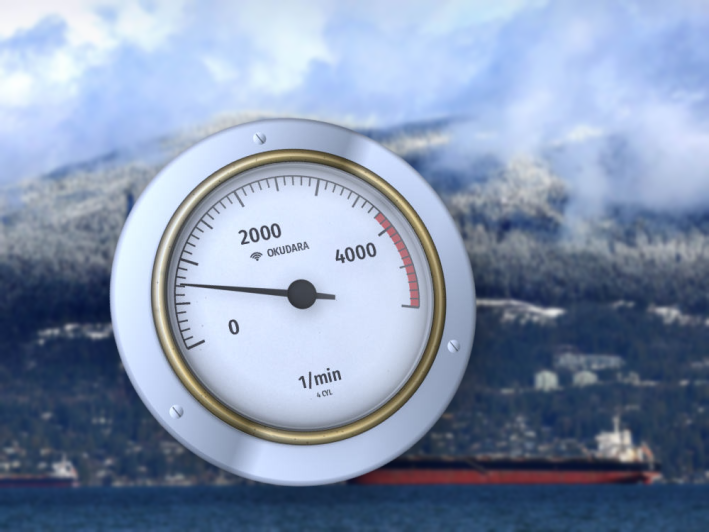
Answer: 700 rpm
